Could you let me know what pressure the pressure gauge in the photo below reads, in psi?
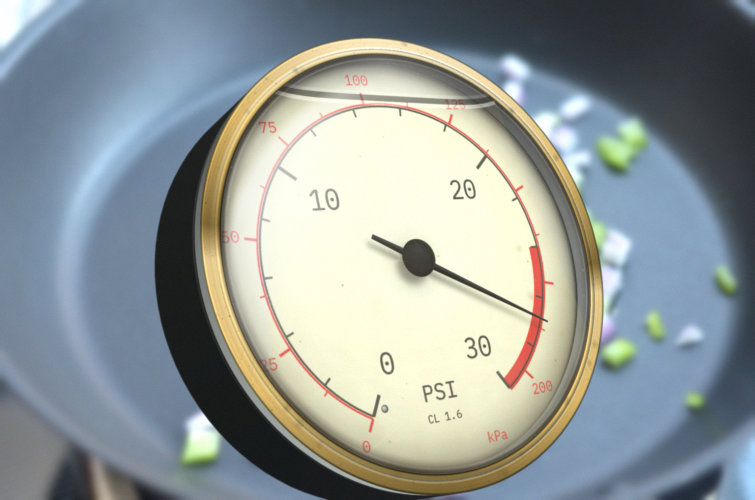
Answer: 27 psi
